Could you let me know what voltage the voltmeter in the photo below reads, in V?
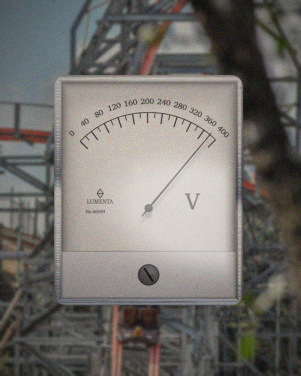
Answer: 380 V
